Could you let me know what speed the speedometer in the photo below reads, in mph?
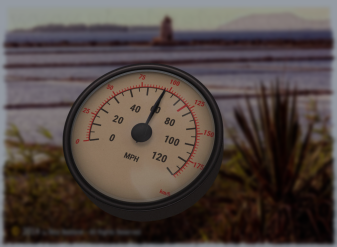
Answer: 60 mph
